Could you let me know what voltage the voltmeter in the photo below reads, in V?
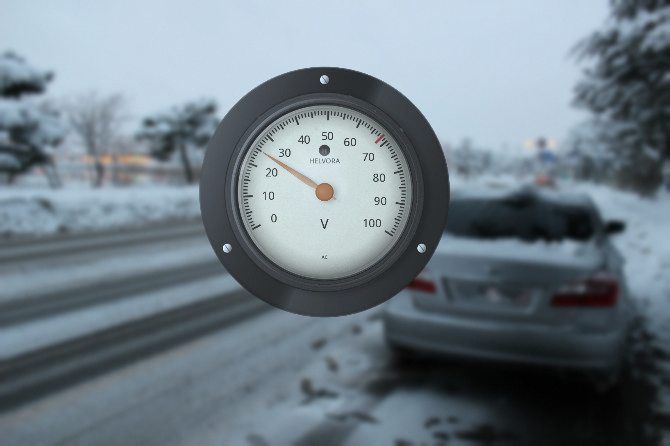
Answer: 25 V
